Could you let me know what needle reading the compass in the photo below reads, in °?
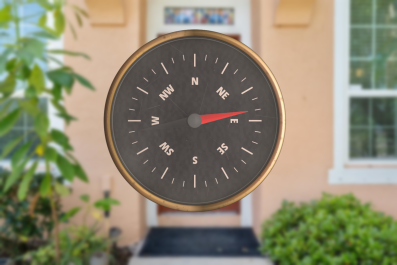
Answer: 80 °
